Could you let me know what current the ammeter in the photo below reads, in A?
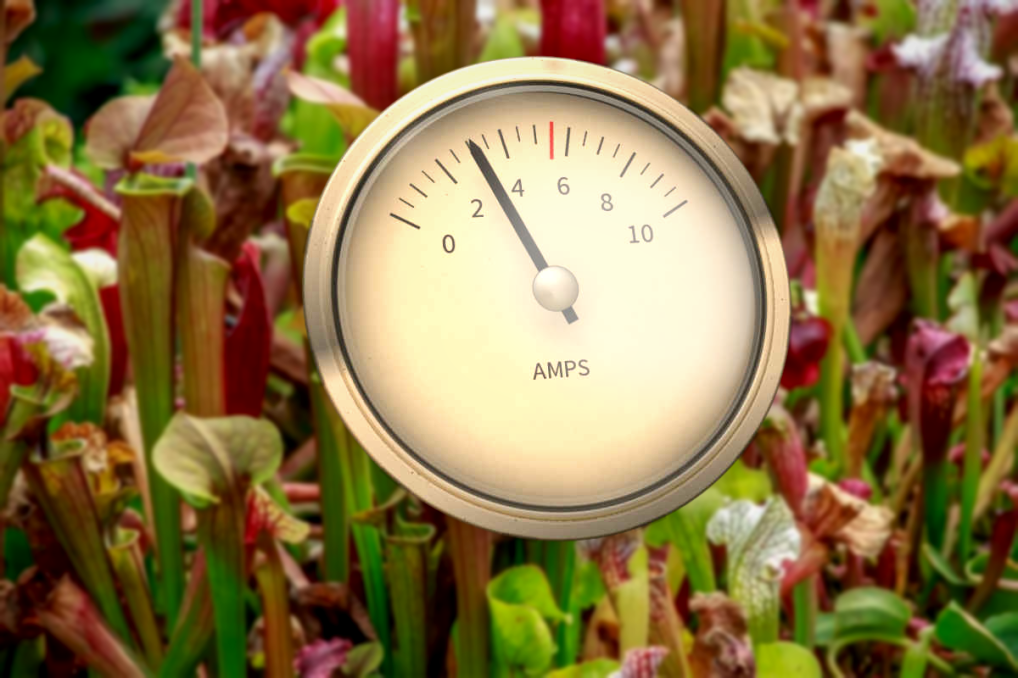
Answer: 3 A
